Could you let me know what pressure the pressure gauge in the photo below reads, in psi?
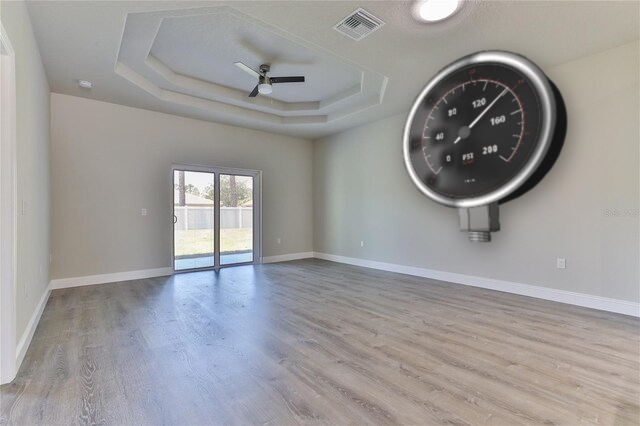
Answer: 140 psi
